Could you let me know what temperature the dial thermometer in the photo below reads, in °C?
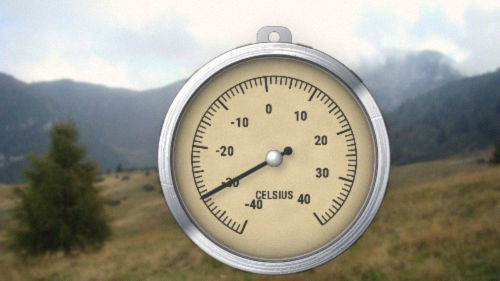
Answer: -30 °C
